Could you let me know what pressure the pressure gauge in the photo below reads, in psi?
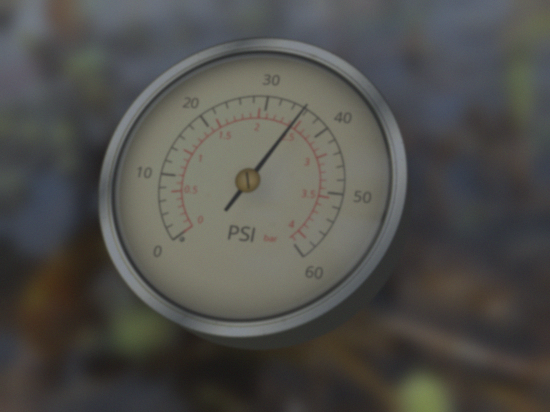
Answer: 36 psi
